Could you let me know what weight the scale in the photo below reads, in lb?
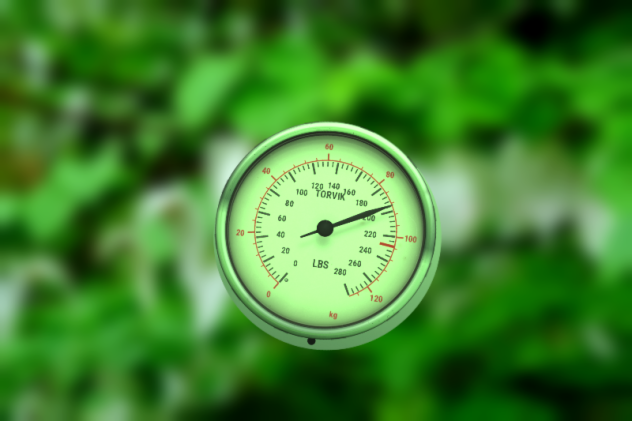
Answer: 196 lb
